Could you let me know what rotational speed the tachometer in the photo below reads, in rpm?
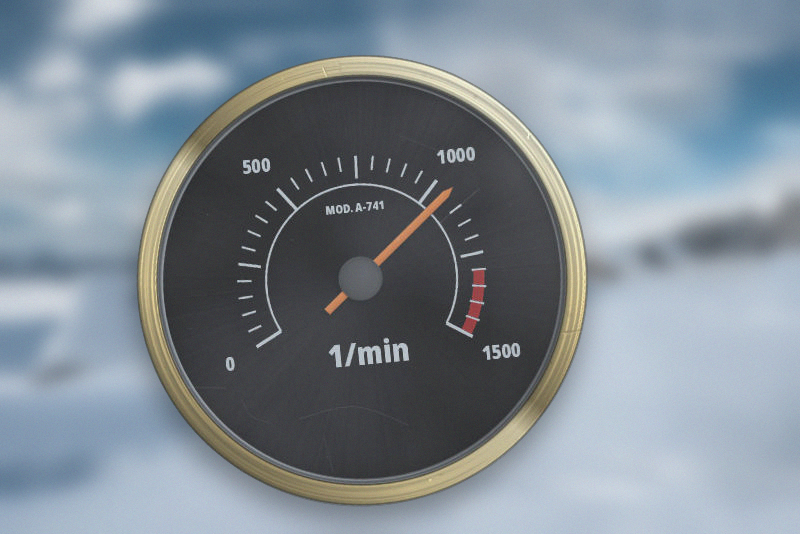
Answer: 1050 rpm
